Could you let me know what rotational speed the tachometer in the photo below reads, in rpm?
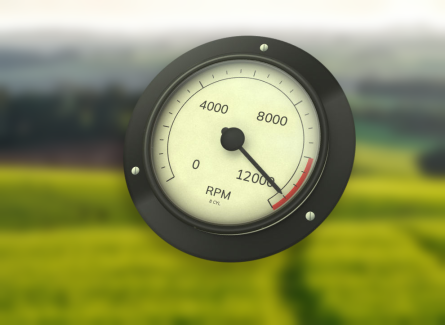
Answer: 11500 rpm
